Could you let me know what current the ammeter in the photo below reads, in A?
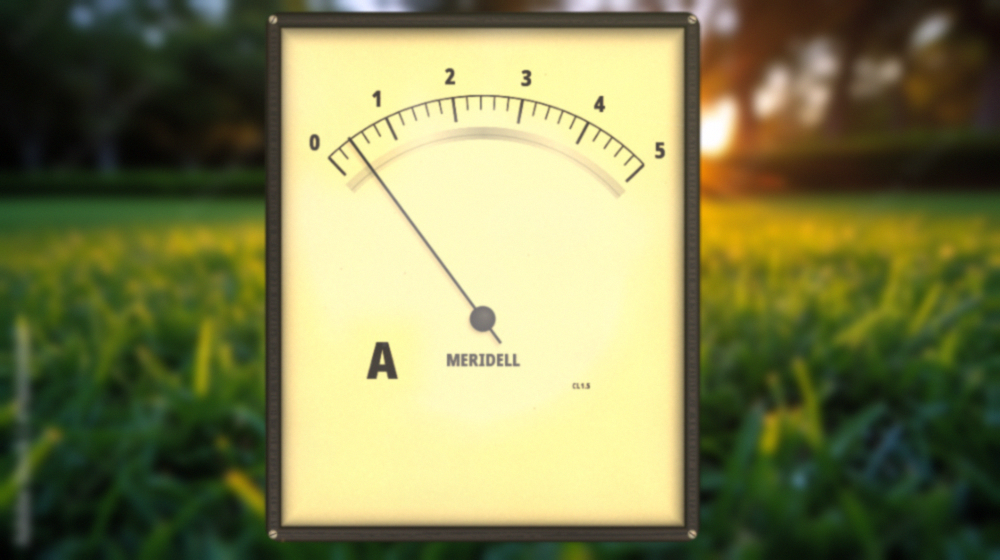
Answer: 0.4 A
